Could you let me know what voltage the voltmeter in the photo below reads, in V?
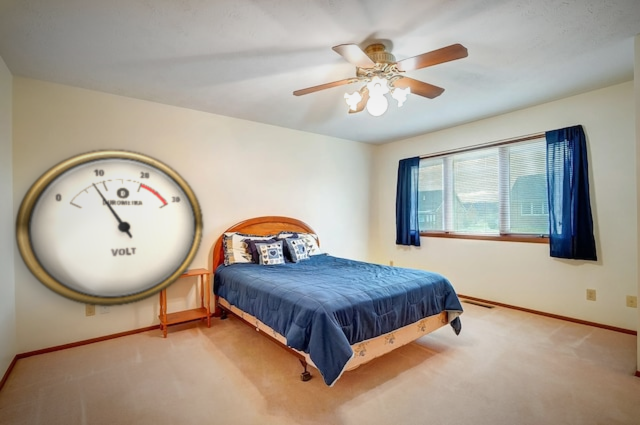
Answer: 7.5 V
